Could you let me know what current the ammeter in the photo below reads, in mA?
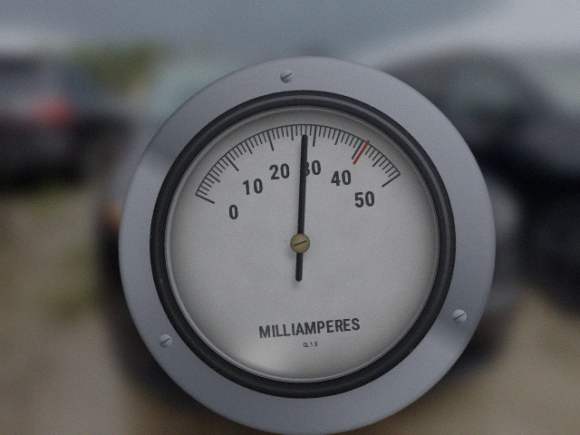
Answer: 28 mA
